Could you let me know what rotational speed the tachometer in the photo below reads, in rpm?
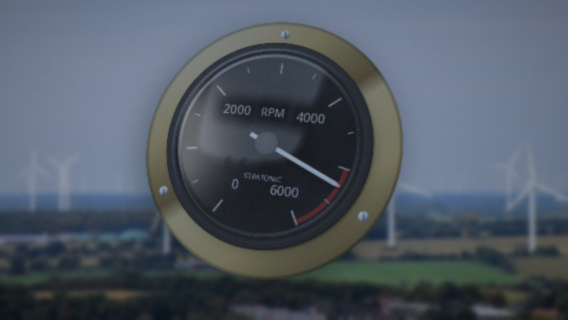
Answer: 5250 rpm
